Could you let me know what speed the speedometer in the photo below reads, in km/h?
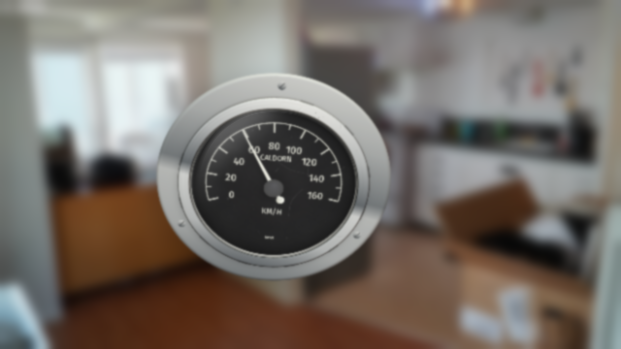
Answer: 60 km/h
